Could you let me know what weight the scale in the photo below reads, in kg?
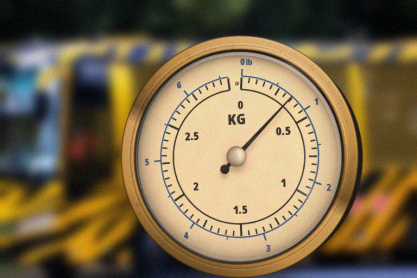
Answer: 0.35 kg
